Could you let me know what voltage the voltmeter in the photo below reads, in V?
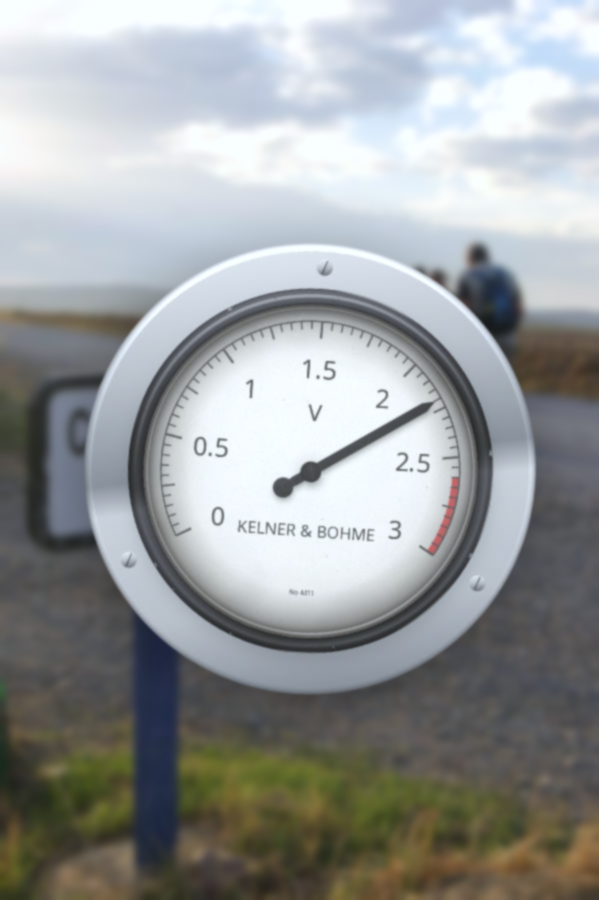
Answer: 2.2 V
